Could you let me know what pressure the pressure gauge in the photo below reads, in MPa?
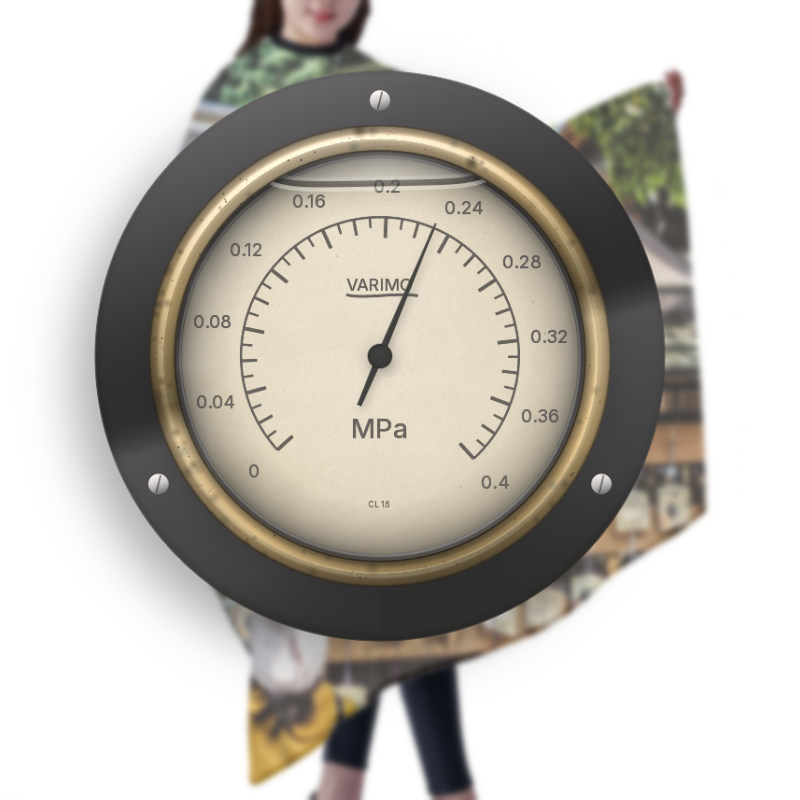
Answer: 0.23 MPa
